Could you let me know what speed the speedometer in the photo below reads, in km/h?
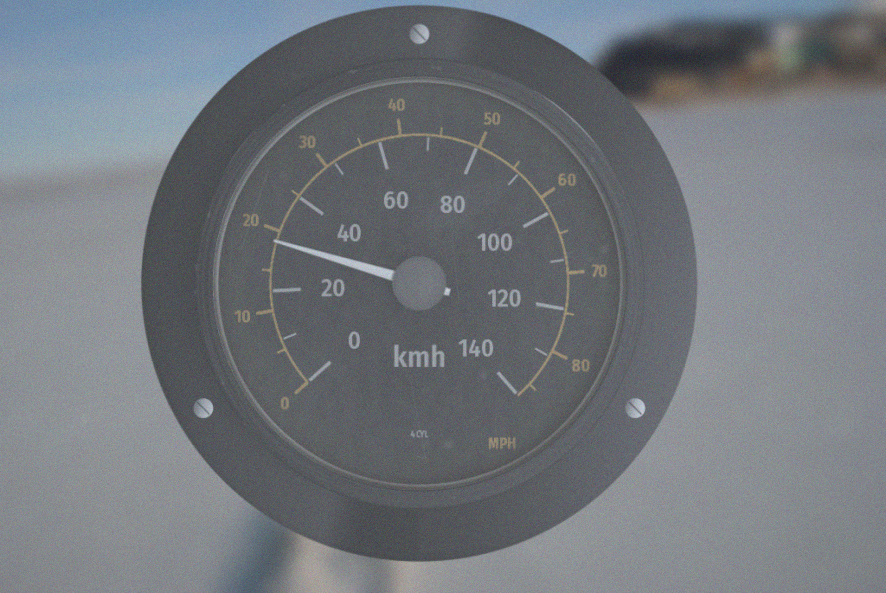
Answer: 30 km/h
